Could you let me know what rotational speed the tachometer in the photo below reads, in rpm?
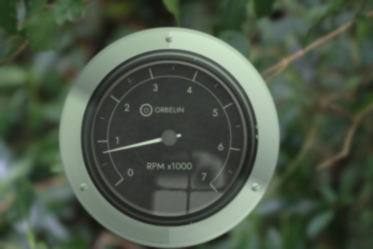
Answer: 750 rpm
